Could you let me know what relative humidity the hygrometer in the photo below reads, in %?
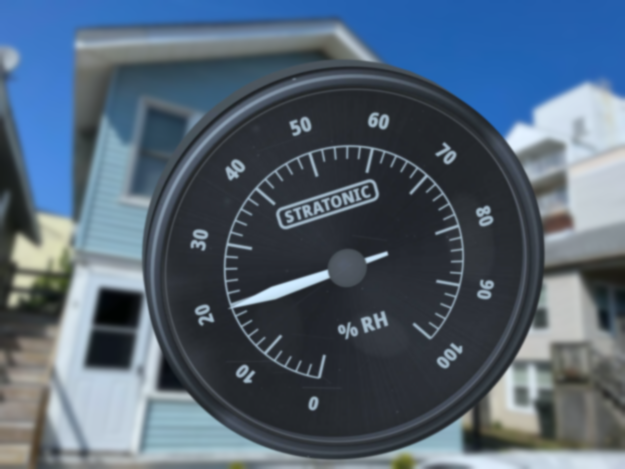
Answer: 20 %
